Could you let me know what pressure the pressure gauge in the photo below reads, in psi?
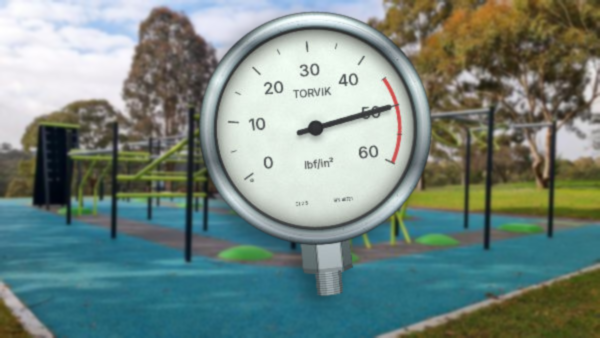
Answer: 50 psi
